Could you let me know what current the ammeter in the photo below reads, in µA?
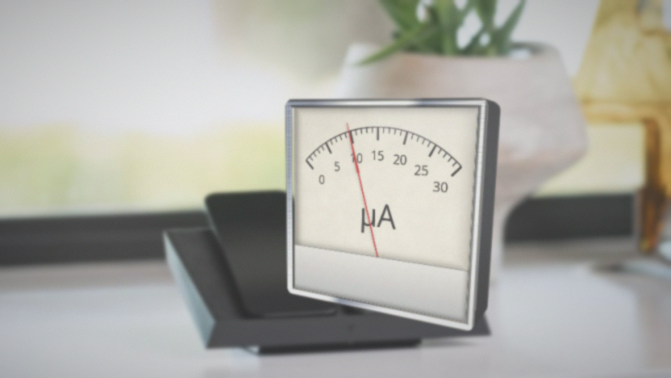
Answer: 10 µA
